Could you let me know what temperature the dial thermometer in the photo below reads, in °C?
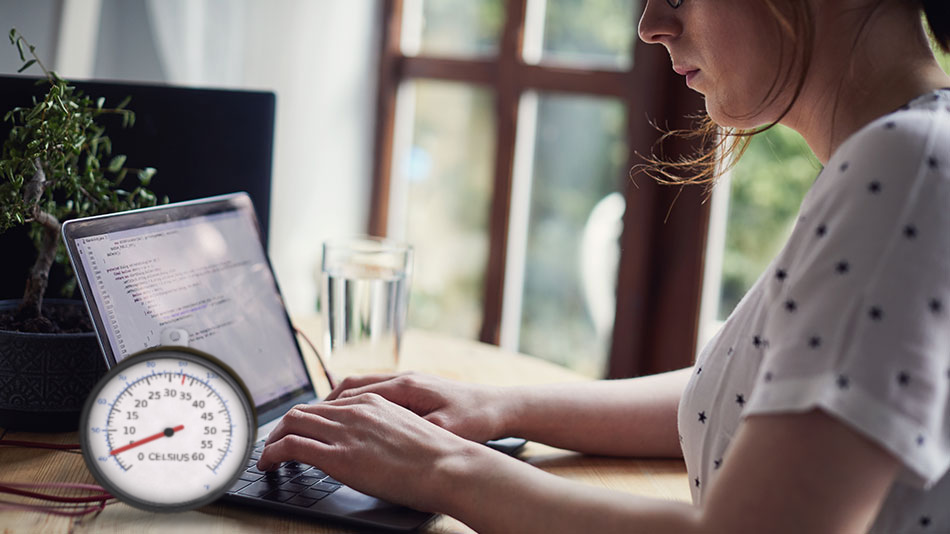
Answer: 5 °C
